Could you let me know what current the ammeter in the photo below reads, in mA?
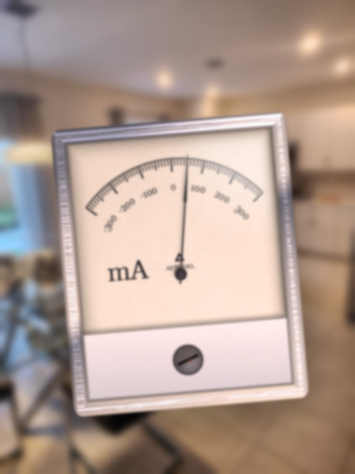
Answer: 50 mA
